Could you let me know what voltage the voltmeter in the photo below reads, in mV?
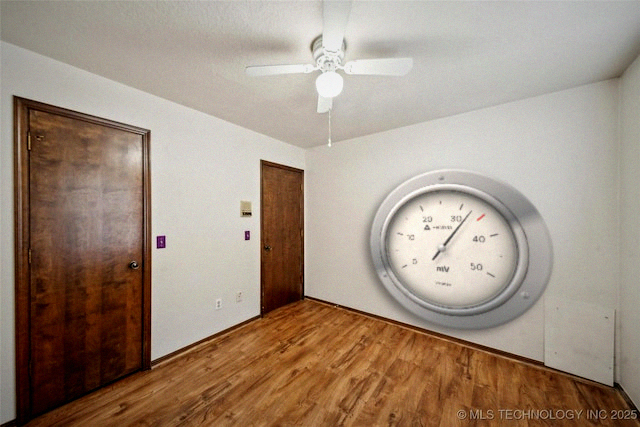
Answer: 32.5 mV
